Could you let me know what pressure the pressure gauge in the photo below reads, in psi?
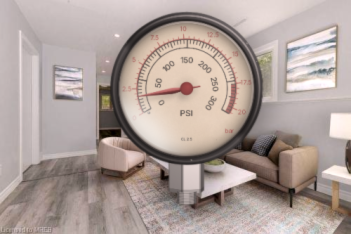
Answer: 25 psi
